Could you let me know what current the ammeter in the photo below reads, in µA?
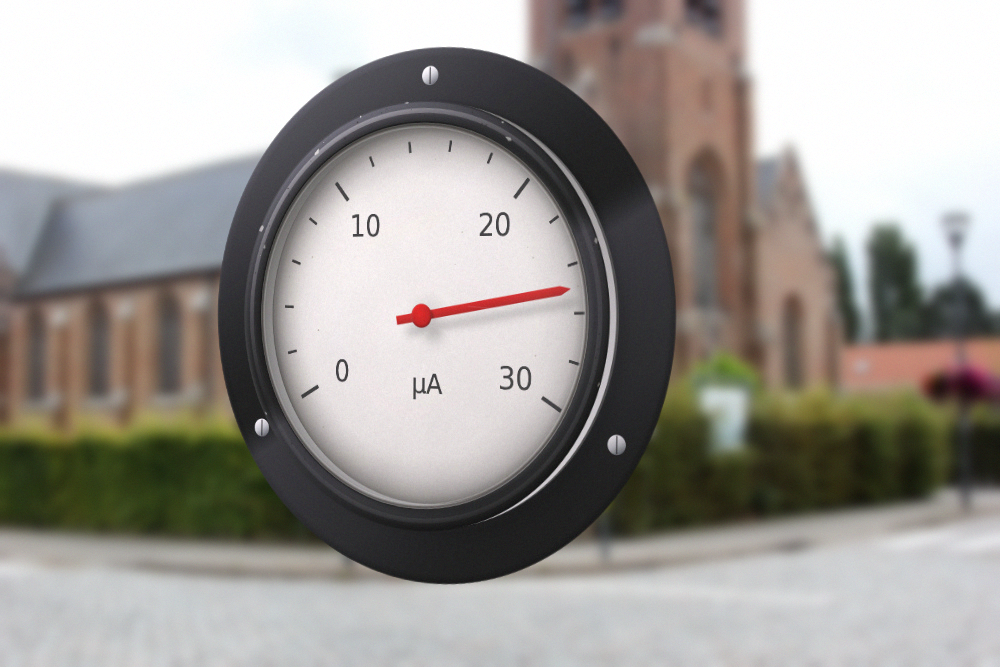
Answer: 25 µA
